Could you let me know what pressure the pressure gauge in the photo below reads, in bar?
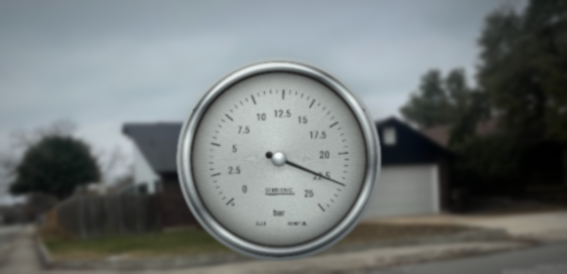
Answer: 22.5 bar
